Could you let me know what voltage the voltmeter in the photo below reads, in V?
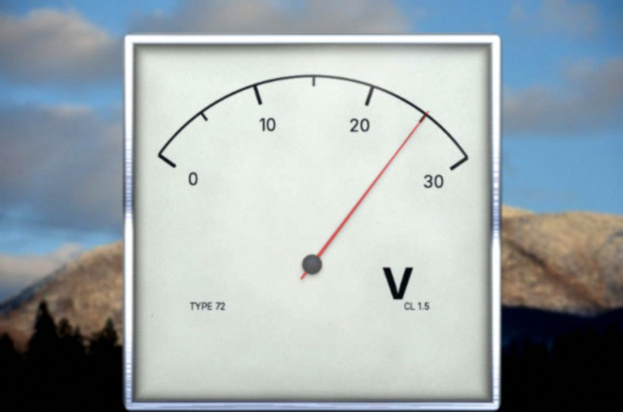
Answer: 25 V
